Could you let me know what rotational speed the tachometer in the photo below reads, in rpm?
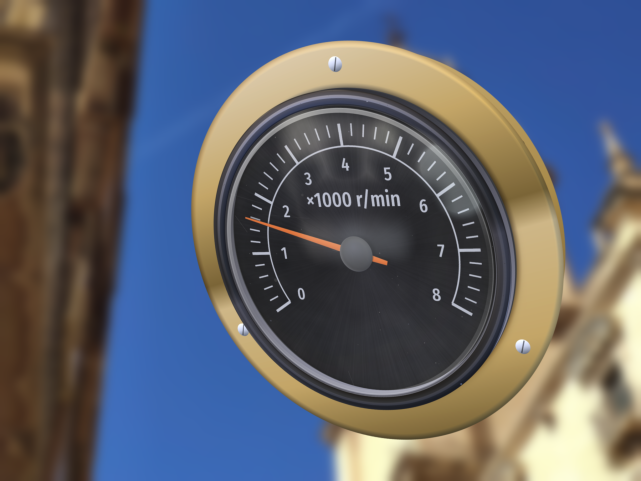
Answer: 1600 rpm
